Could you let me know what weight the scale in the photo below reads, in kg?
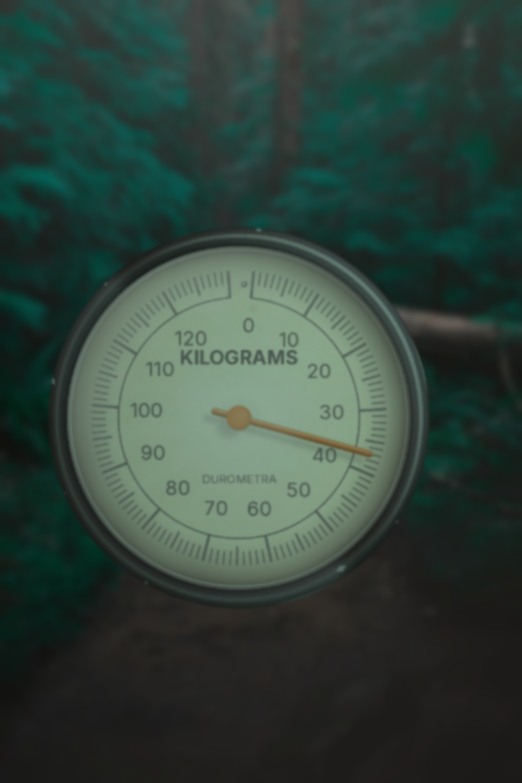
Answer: 37 kg
